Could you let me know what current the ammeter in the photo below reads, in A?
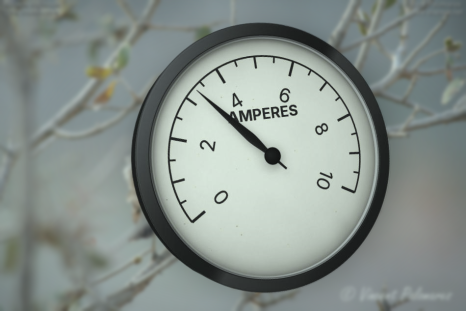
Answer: 3.25 A
